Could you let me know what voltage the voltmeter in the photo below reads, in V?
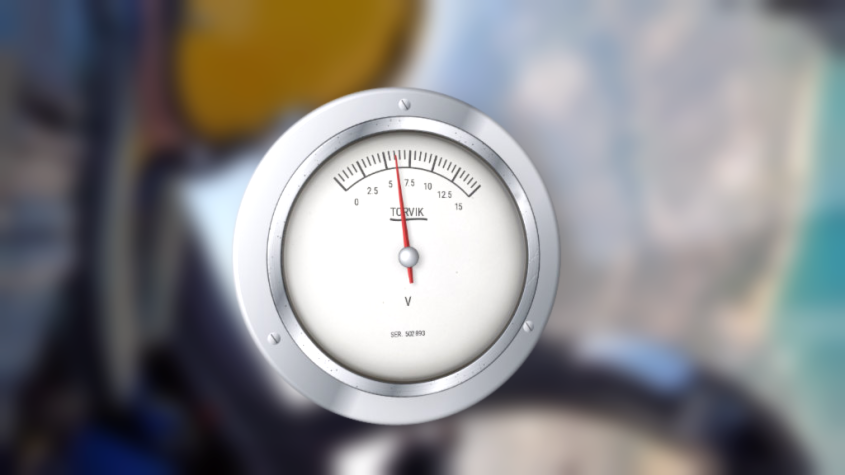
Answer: 6 V
